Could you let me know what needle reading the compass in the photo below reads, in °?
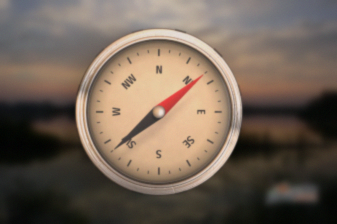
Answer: 50 °
